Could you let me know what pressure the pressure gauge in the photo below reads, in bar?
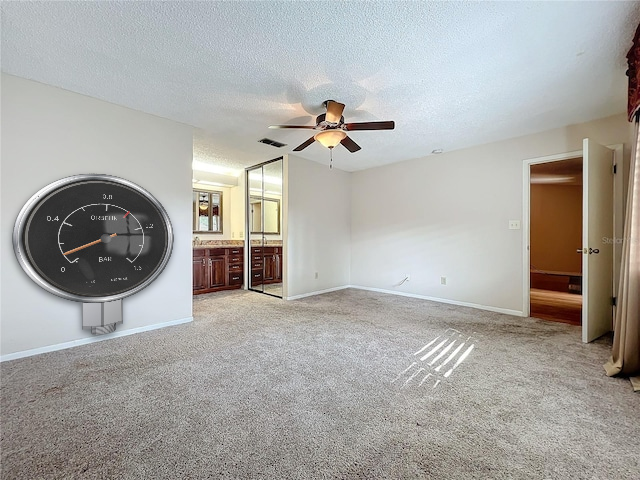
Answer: 0.1 bar
